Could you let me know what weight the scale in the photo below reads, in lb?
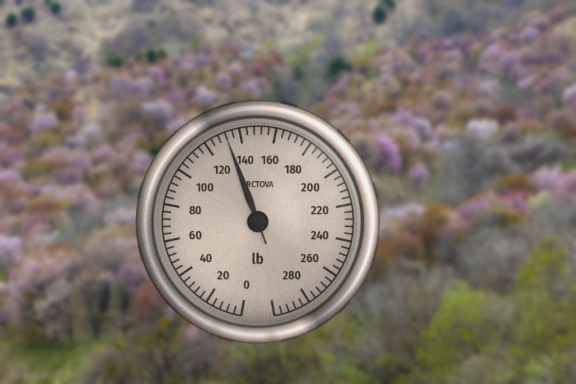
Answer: 132 lb
